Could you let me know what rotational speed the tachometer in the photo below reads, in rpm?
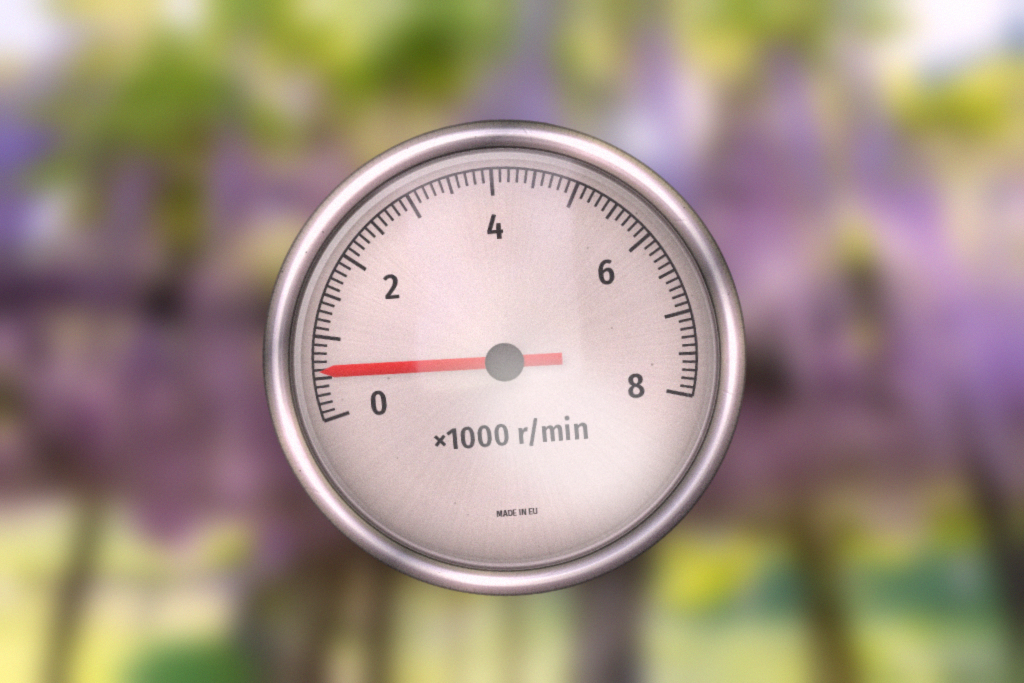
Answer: 600 rpm
